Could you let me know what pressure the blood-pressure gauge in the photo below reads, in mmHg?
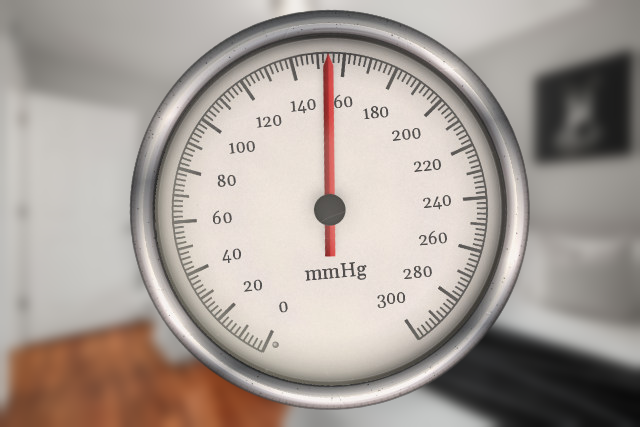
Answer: 154 mmHg
